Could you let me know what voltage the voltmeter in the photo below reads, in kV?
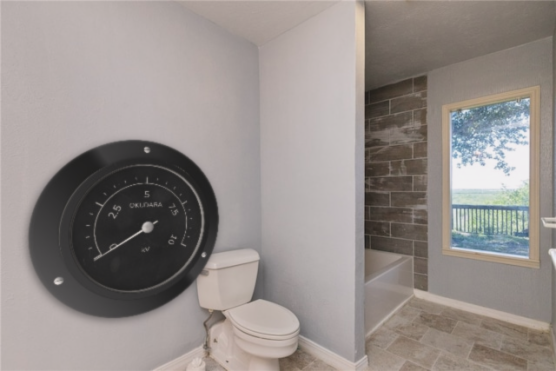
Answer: 0 kV
